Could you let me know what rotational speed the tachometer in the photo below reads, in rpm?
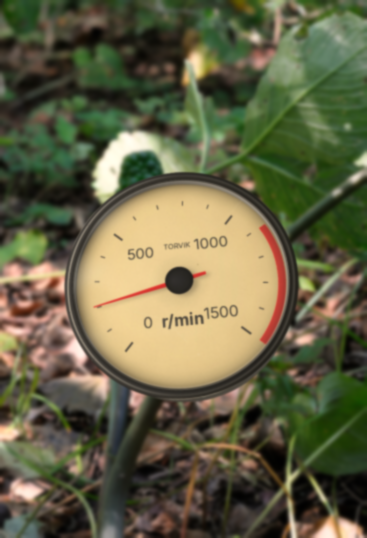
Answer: 200 rpm
